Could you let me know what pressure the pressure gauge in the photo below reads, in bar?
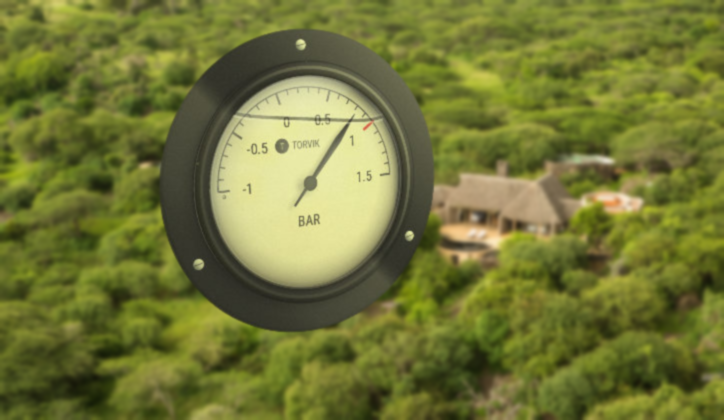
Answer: 0.8 bar
